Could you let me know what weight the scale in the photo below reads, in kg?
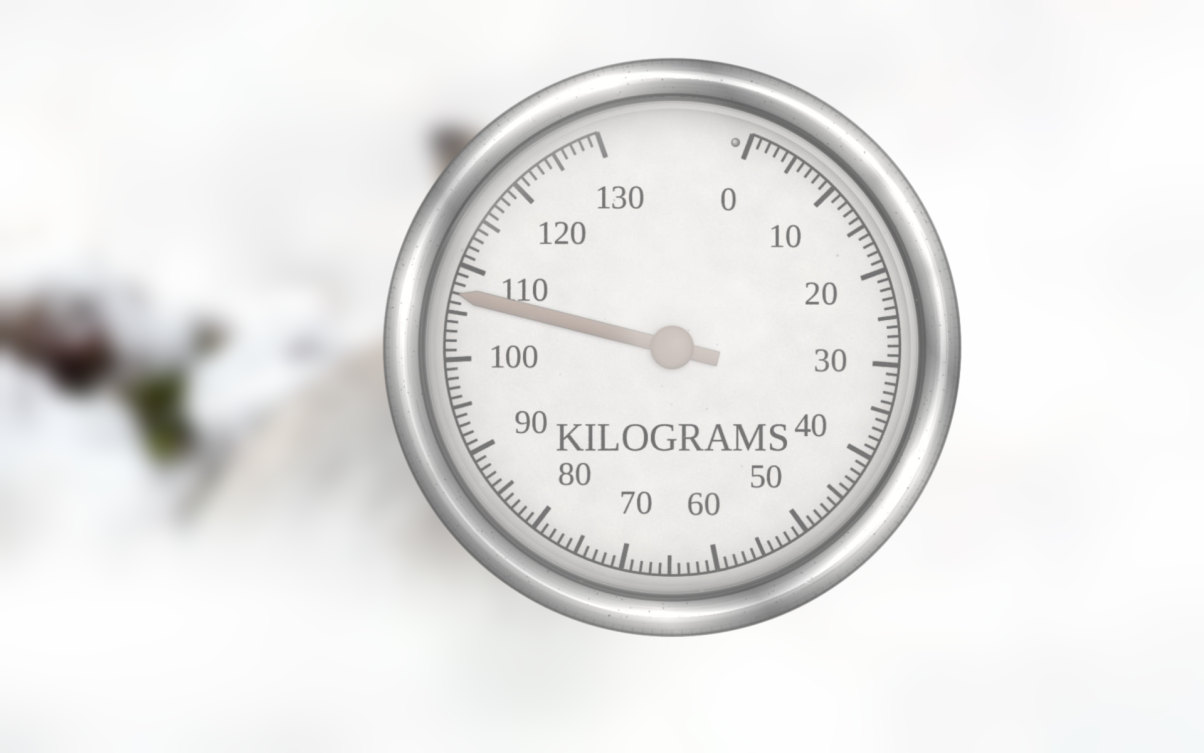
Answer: 107 kg
